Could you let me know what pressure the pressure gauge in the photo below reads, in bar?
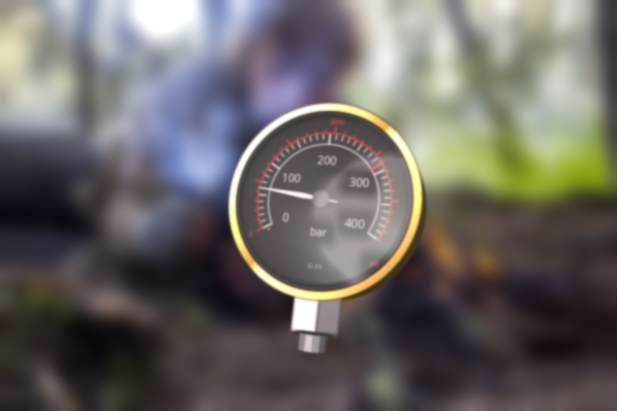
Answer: 60 bar
